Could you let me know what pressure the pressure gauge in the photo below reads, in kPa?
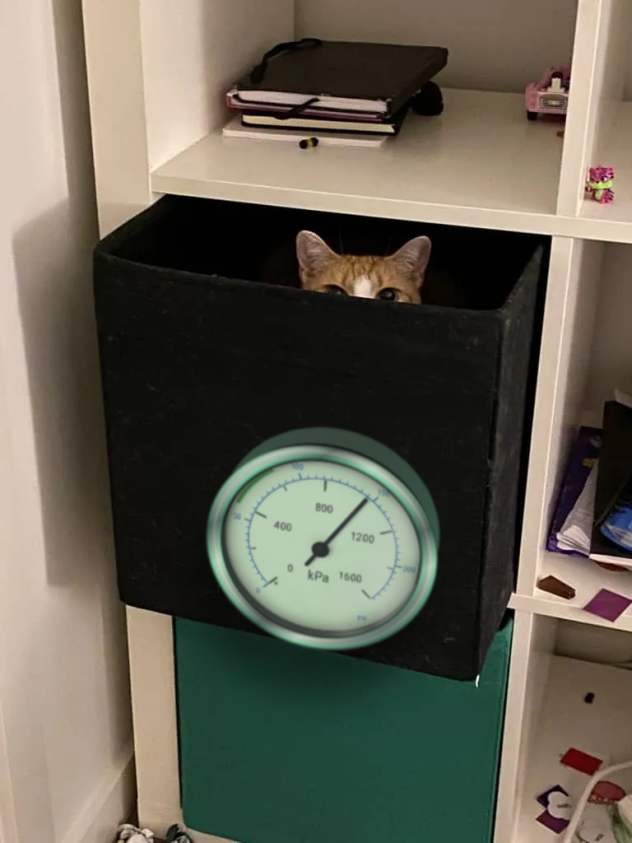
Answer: 1000 kPa
